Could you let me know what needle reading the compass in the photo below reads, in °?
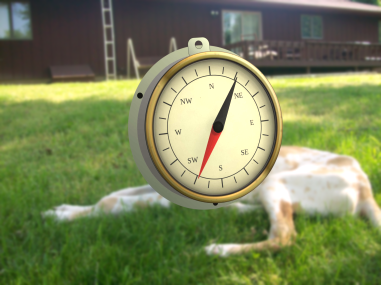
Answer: 210 °
